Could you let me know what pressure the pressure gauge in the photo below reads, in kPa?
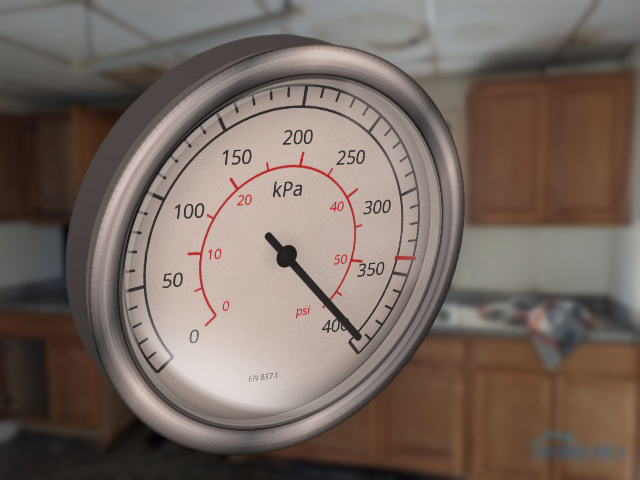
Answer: 395 kPa
